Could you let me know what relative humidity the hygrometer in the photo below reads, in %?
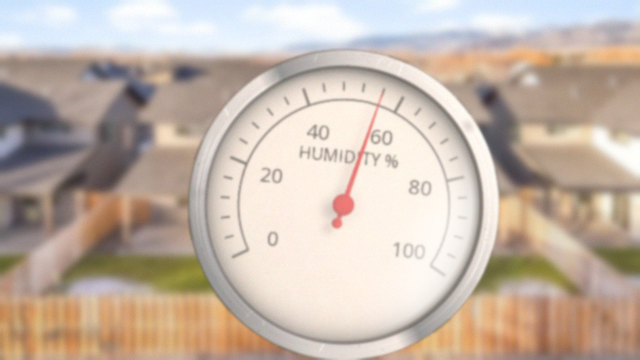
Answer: 56 %
